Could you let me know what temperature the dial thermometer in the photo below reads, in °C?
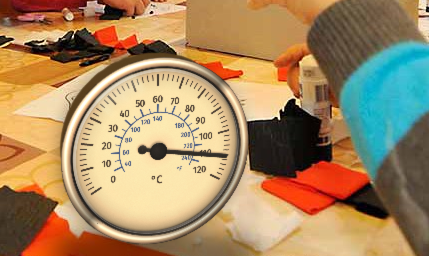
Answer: 110 °C
